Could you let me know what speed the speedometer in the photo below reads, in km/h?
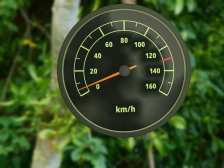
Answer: 5 km/h
